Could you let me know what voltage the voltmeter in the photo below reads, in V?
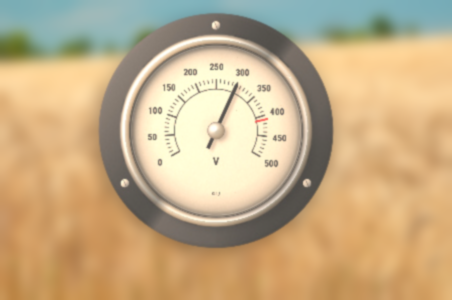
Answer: 300 V
